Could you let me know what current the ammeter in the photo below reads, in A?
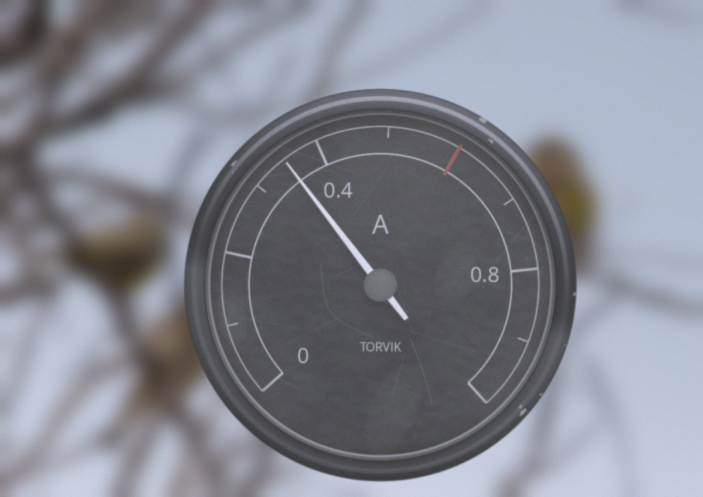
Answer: 0.35 A
